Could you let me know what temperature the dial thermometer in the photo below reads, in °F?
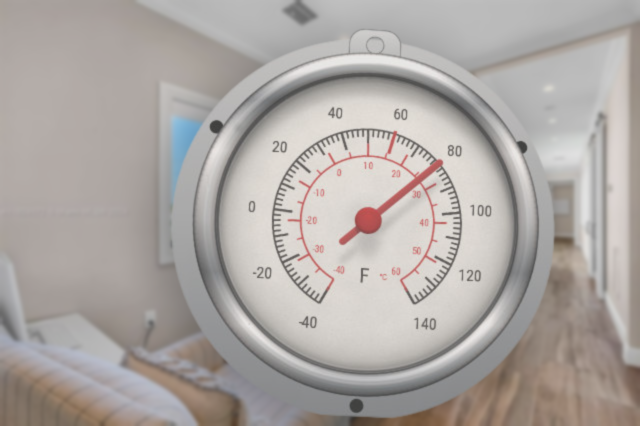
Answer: 80 °F
